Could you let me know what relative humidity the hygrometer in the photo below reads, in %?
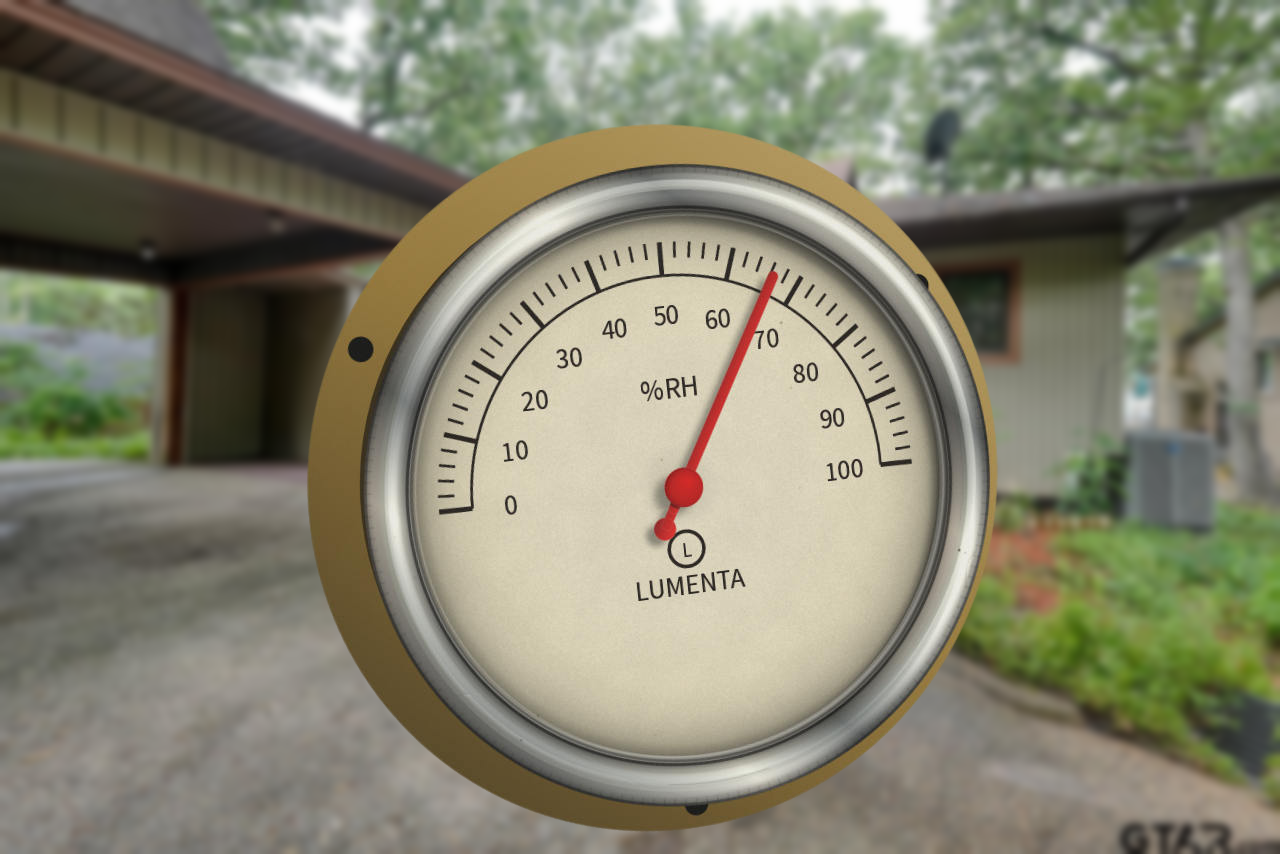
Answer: 66 %
